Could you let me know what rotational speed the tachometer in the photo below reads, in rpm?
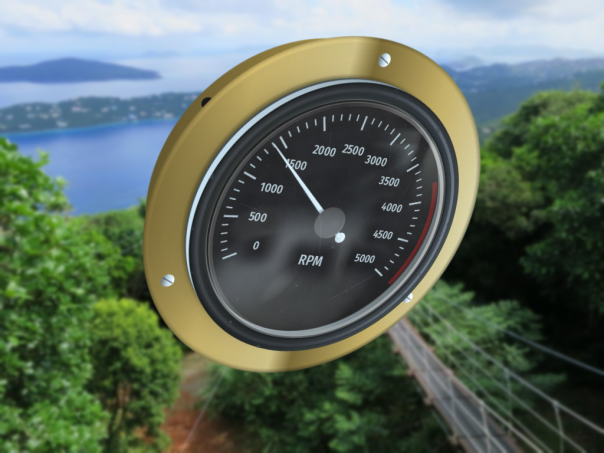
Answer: 1400 rpm
